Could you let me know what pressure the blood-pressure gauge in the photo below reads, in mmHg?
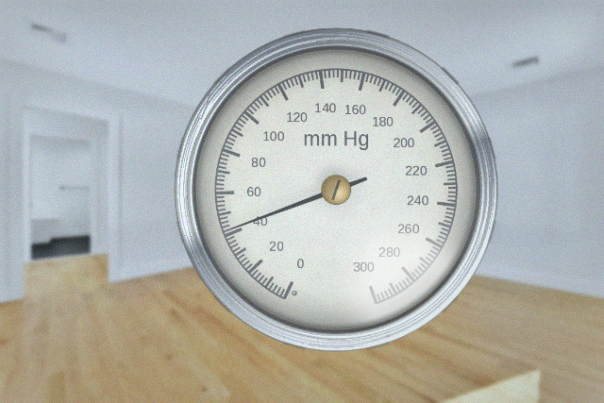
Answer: 42 mmHg
